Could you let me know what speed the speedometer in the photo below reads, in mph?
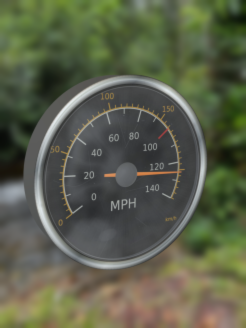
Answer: 125 mph
